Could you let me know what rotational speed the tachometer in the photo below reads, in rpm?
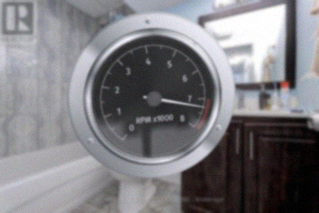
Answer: 7250 rpm
